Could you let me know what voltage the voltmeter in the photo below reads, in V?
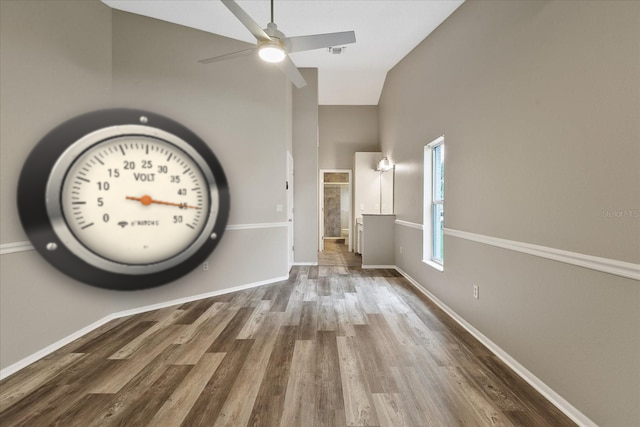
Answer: 45 V
